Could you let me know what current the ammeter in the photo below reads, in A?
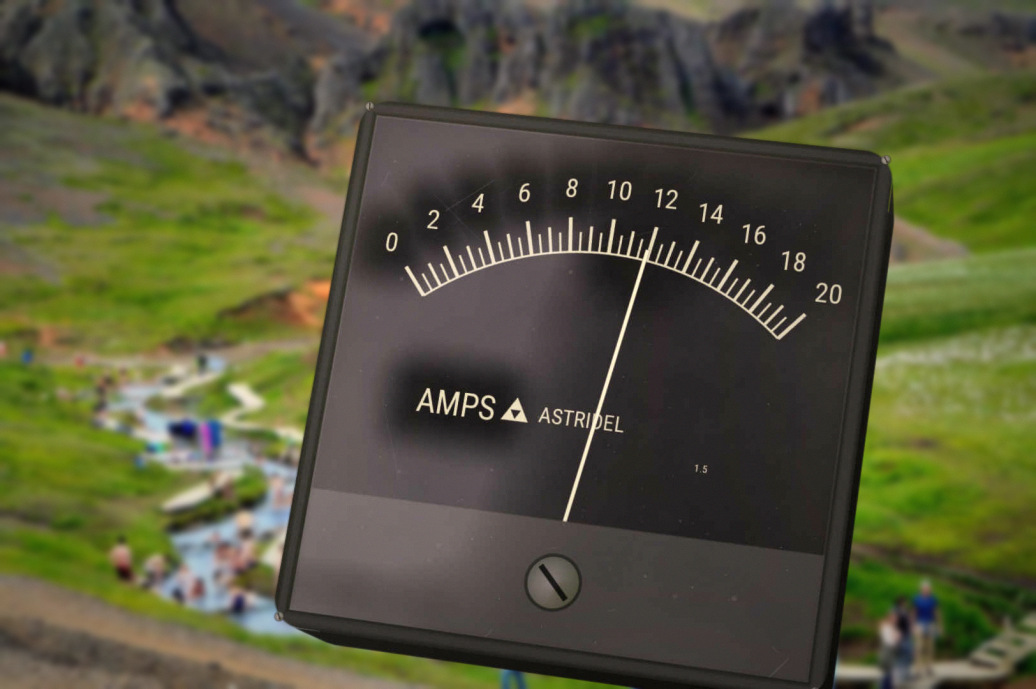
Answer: 12 A
